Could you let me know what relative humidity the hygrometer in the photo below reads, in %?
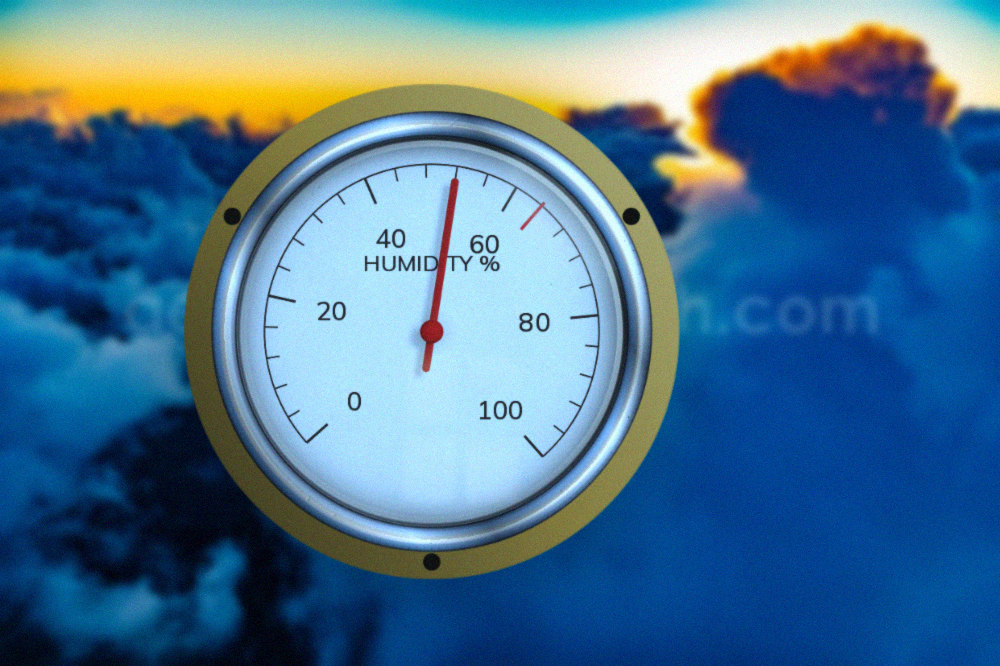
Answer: 52 %
